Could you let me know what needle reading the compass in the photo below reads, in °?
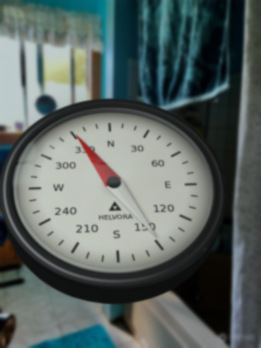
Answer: 330 °
